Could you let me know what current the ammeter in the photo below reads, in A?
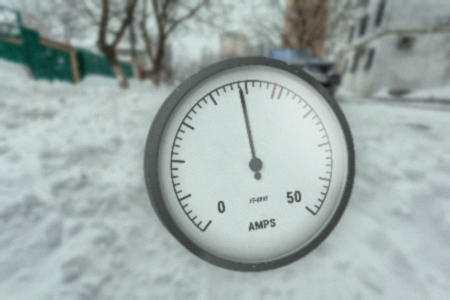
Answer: 24 A
